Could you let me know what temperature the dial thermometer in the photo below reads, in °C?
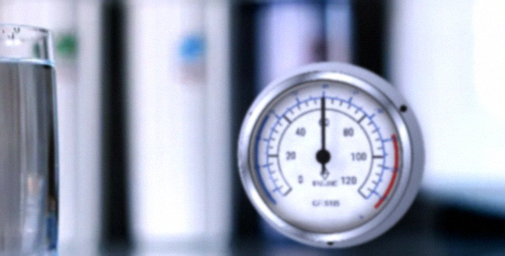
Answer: 60 °C
